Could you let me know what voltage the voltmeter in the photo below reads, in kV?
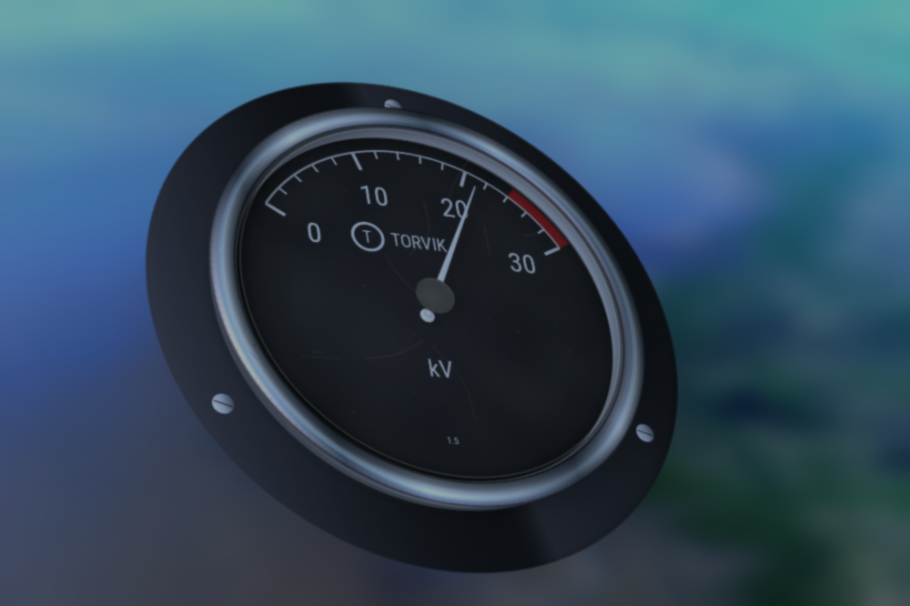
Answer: 21 kV
